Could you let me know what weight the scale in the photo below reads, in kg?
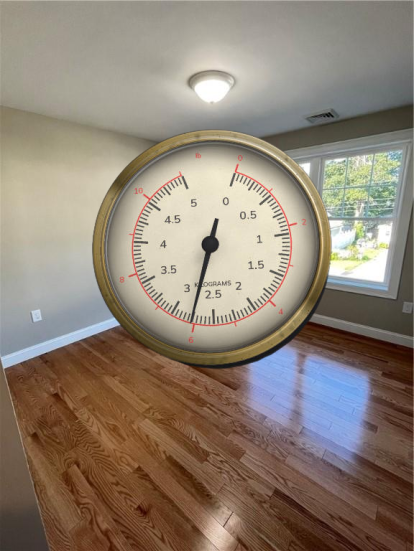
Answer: 2.75 kg
